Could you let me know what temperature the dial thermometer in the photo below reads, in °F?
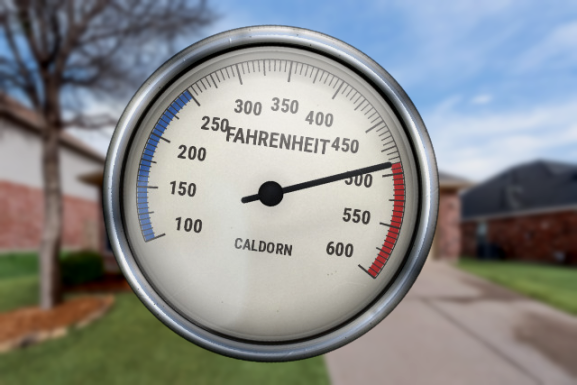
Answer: 490 °F
